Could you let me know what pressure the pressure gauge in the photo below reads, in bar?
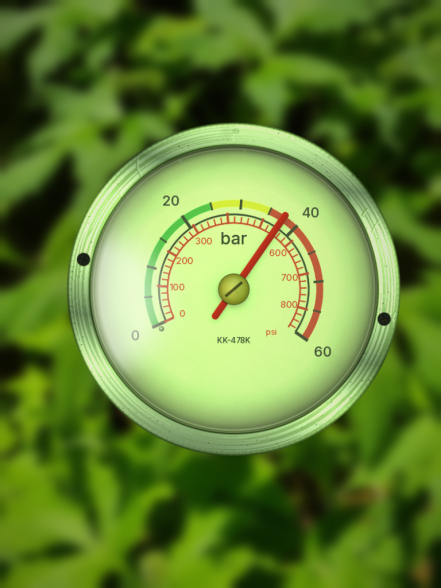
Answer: 37.5 bar
